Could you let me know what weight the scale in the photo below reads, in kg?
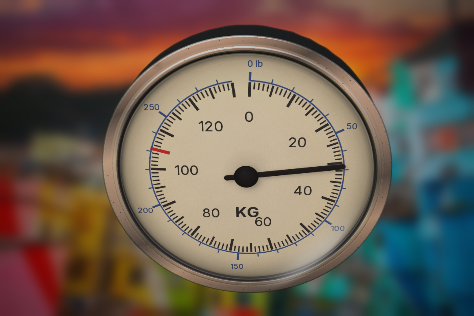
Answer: 30 kg
